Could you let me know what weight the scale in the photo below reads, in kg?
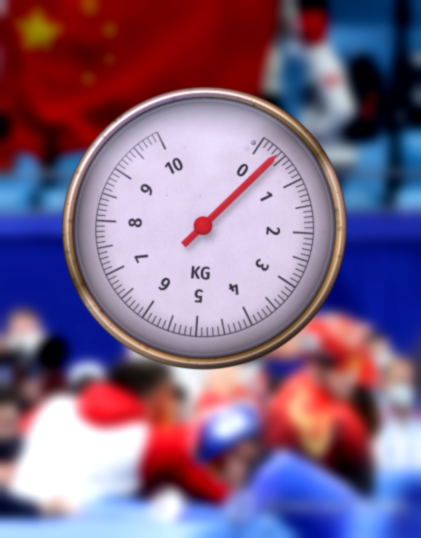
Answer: 0.4 kg
